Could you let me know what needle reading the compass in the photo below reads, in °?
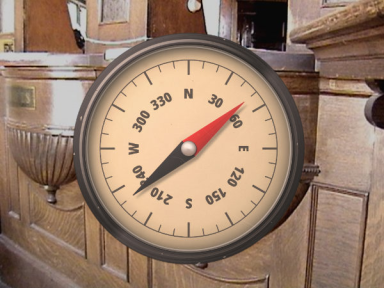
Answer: 50 °
